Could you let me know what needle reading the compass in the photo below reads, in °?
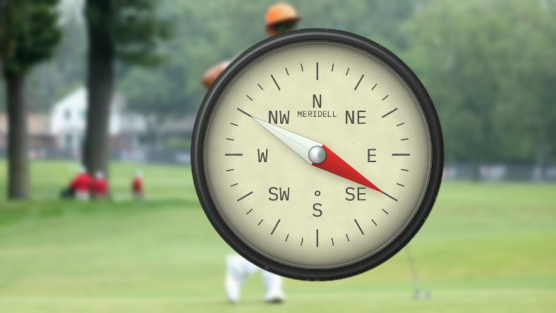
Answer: 120 °
